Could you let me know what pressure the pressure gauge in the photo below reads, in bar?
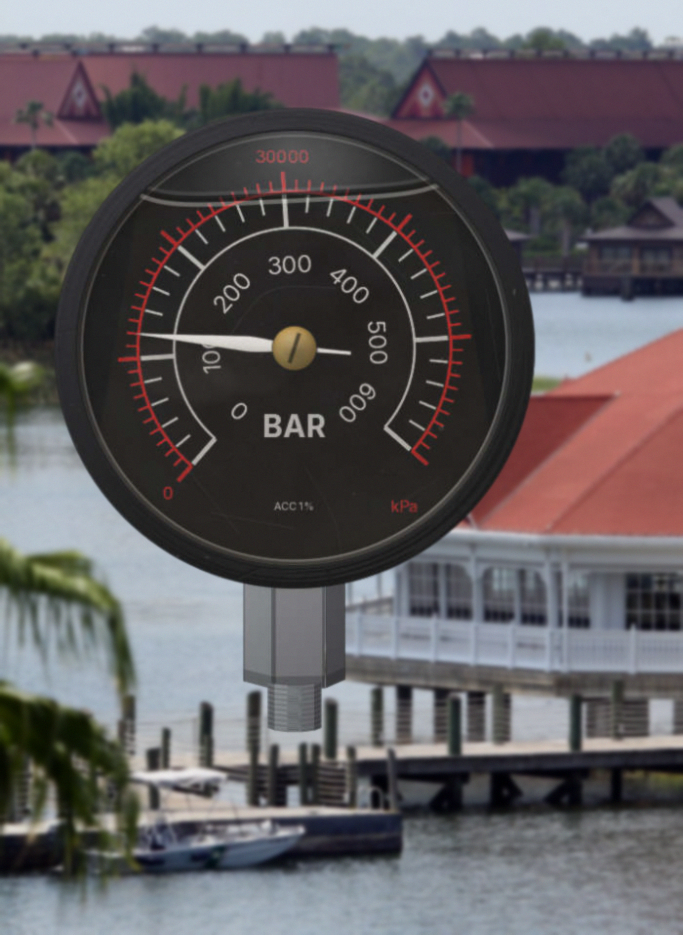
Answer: 120 bar
